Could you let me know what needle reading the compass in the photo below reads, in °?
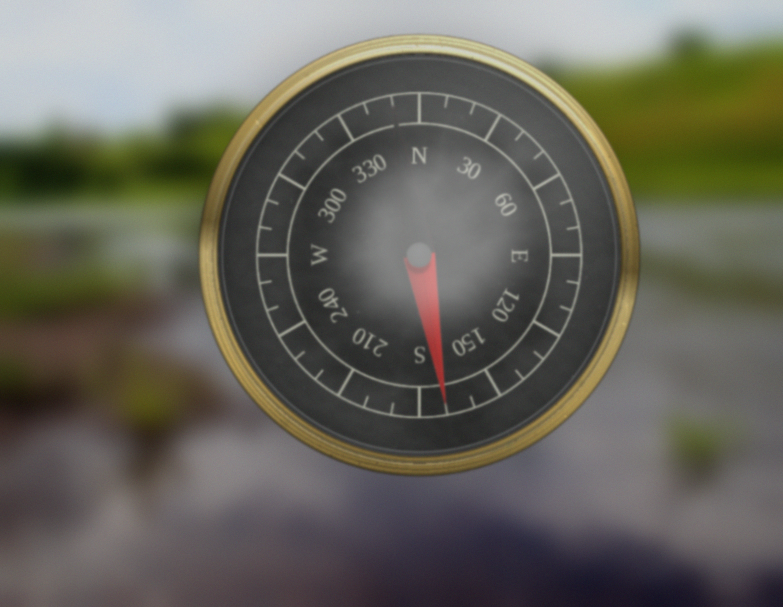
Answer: 170 °
